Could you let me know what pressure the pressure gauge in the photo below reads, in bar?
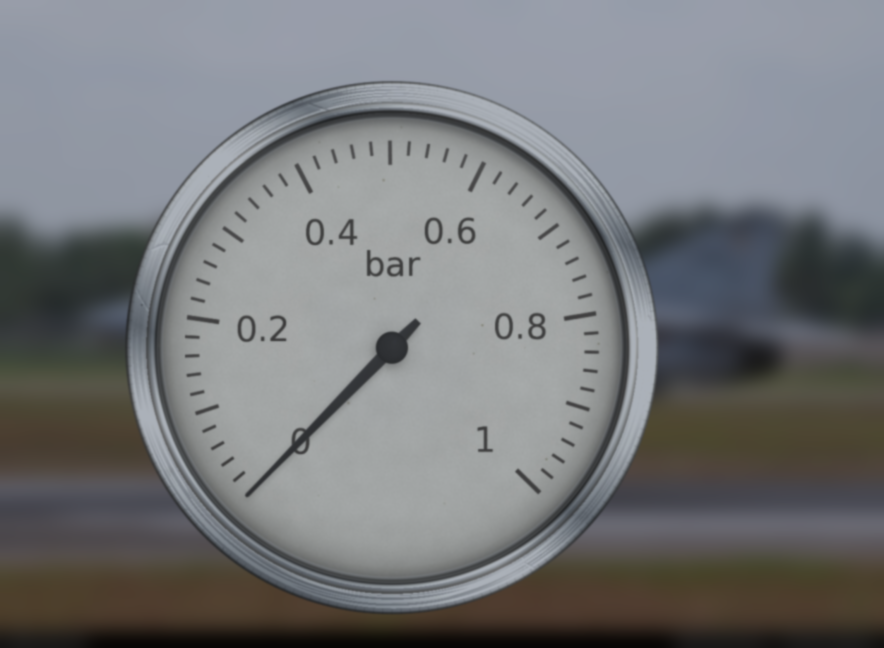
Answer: 0 bar
